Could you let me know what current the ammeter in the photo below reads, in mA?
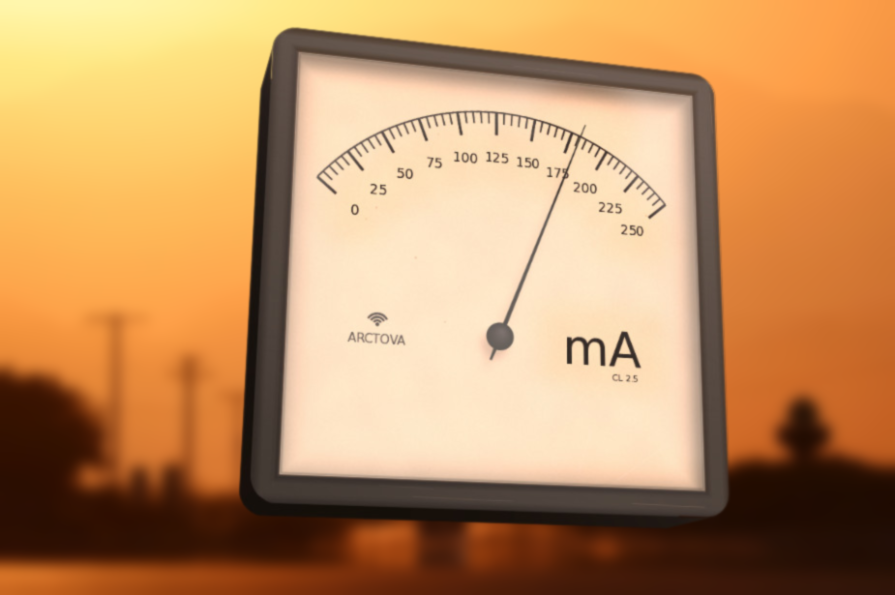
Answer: 180 mA
